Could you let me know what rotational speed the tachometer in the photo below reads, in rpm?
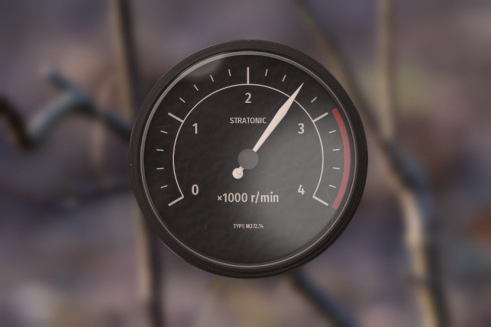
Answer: 2600 rpm
